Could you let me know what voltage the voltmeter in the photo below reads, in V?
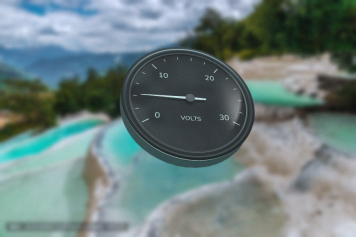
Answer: 4 V
